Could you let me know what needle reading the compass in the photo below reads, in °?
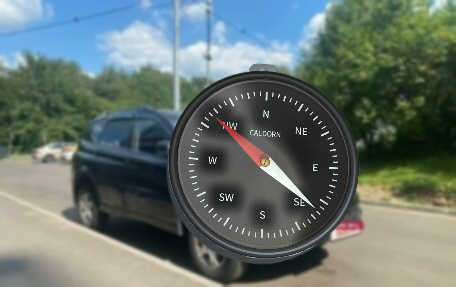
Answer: 310 °
